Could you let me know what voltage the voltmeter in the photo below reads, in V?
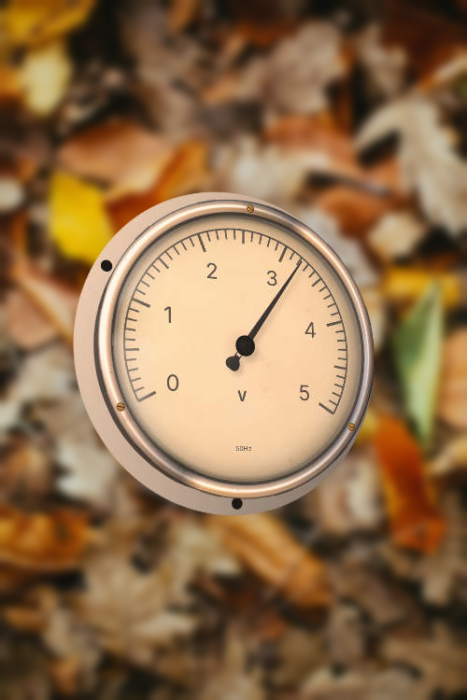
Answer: 3.2 V
